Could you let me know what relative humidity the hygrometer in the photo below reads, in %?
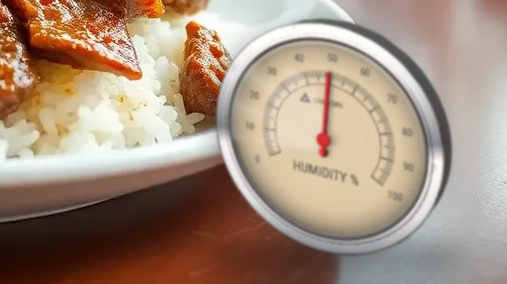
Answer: 50 %
